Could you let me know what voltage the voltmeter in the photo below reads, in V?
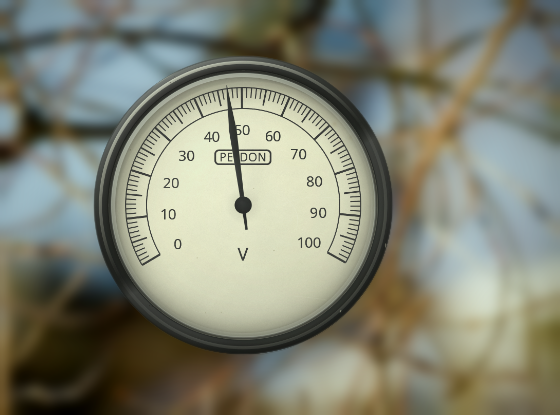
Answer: 47 V
